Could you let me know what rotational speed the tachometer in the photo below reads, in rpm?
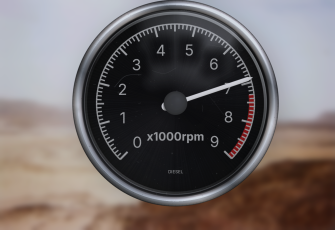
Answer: 6900 rpm
